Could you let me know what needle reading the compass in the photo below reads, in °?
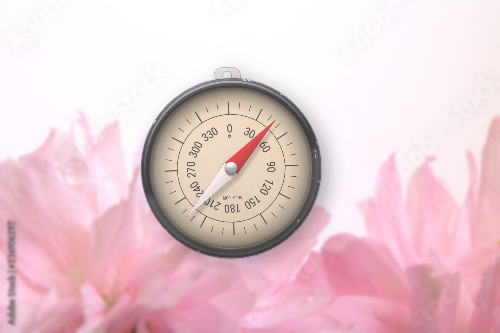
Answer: 45 °
